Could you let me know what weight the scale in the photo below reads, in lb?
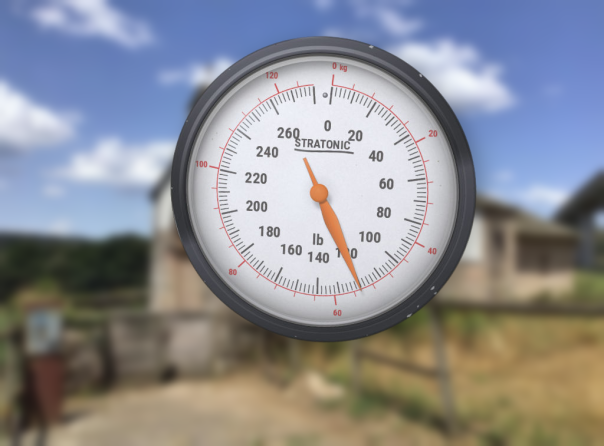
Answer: 120 lb
